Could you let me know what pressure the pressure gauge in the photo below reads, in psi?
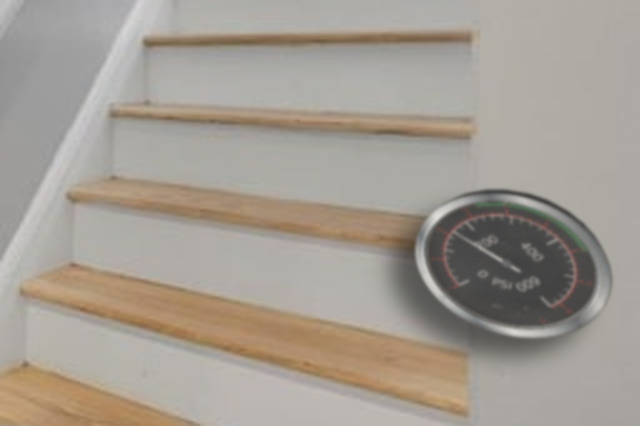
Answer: 160 psi
